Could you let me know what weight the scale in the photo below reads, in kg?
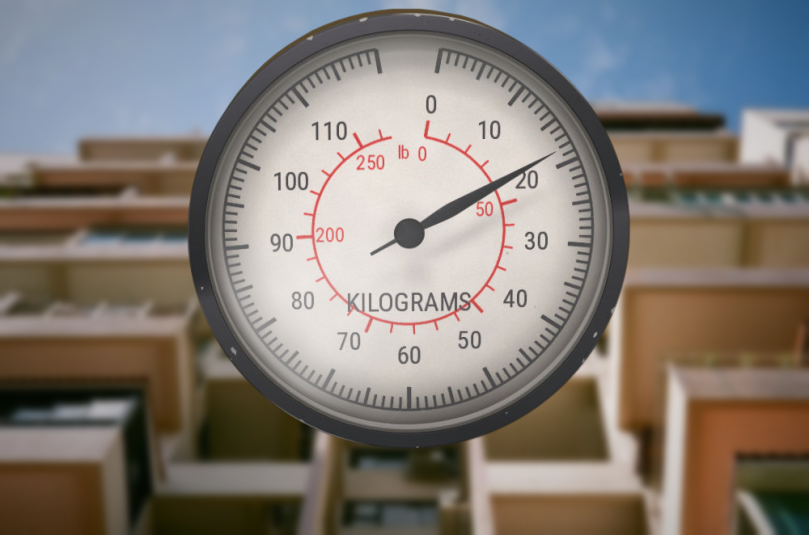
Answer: 18 kg
